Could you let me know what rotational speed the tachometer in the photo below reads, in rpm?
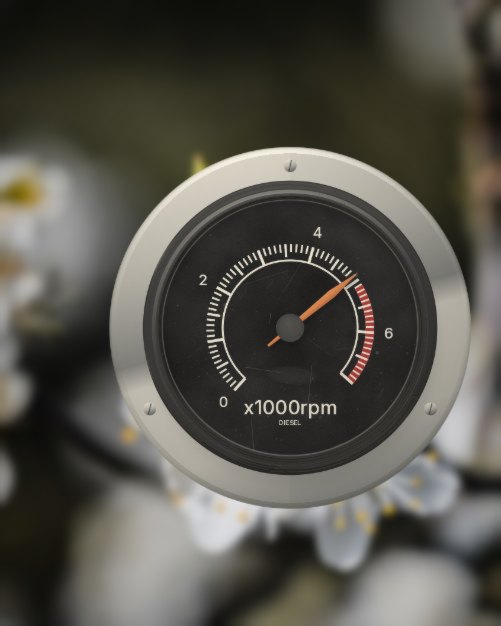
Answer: 4900 rpm
